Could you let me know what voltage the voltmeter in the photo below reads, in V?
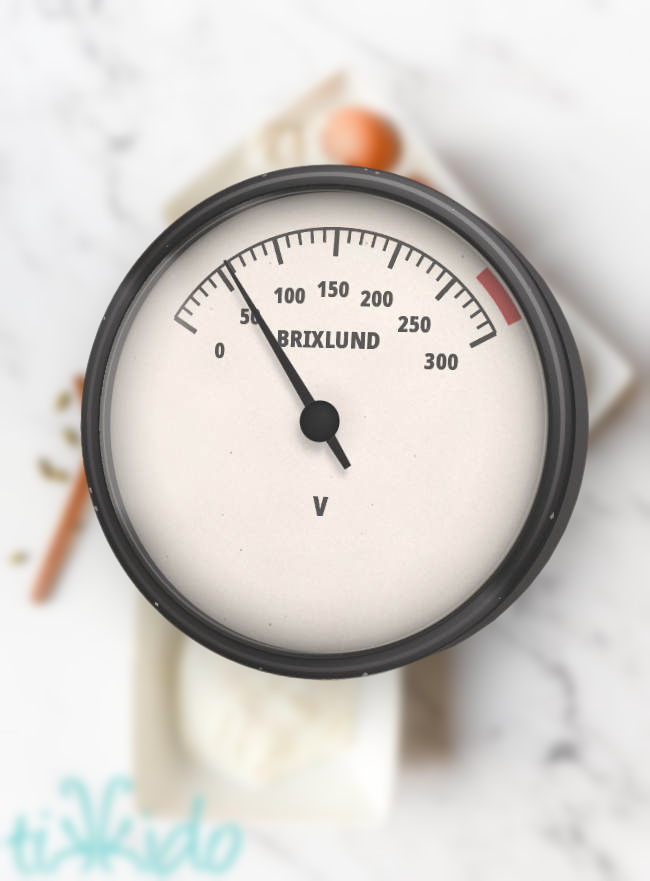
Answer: 60 V
